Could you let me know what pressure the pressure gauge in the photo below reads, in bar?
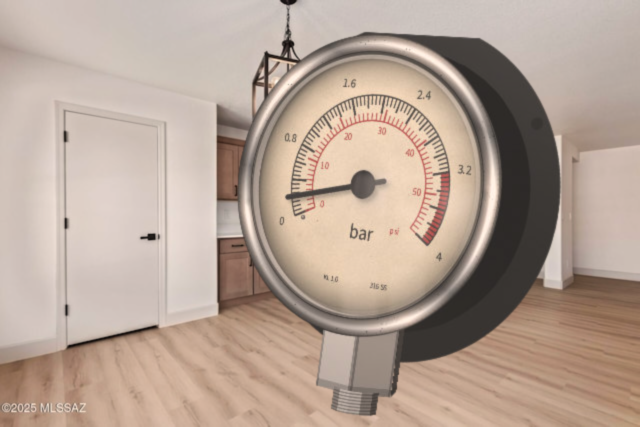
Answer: 0.2 bar
